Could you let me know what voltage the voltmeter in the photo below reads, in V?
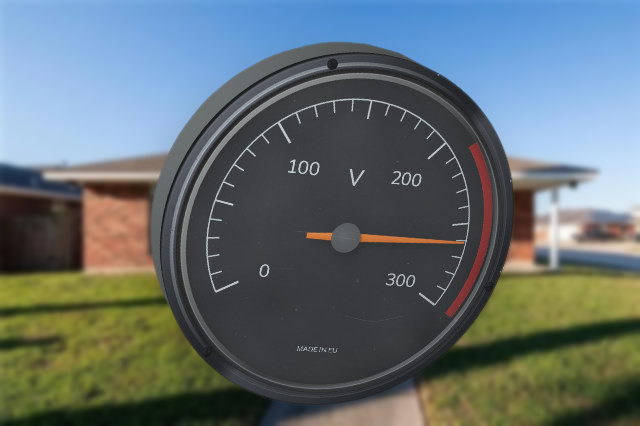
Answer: 260 V
